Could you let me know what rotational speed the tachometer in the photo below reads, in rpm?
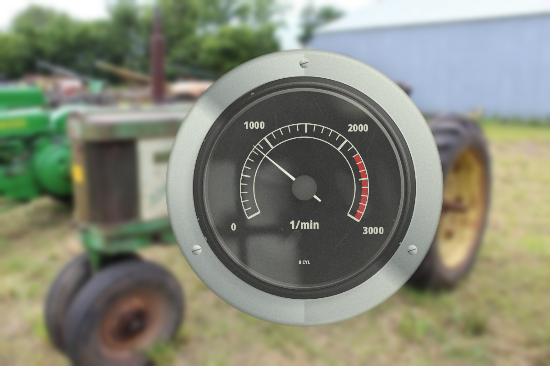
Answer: 850 rpm
